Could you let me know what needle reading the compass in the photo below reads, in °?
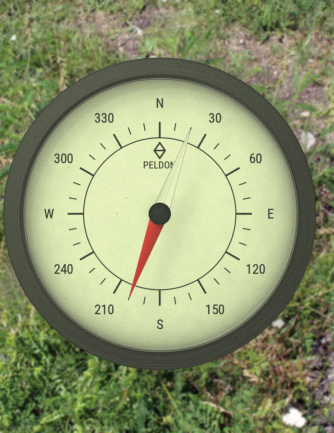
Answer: 200 °
